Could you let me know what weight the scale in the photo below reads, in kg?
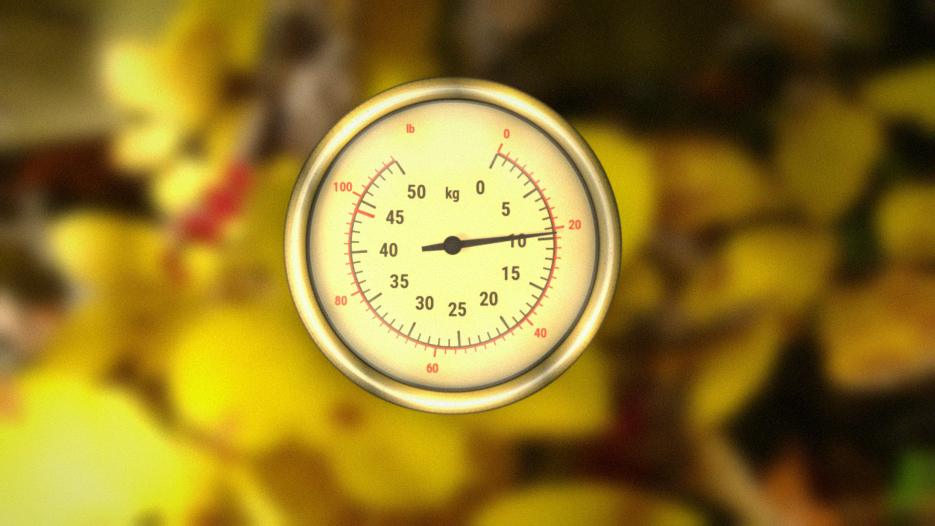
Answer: 9.5 kg
